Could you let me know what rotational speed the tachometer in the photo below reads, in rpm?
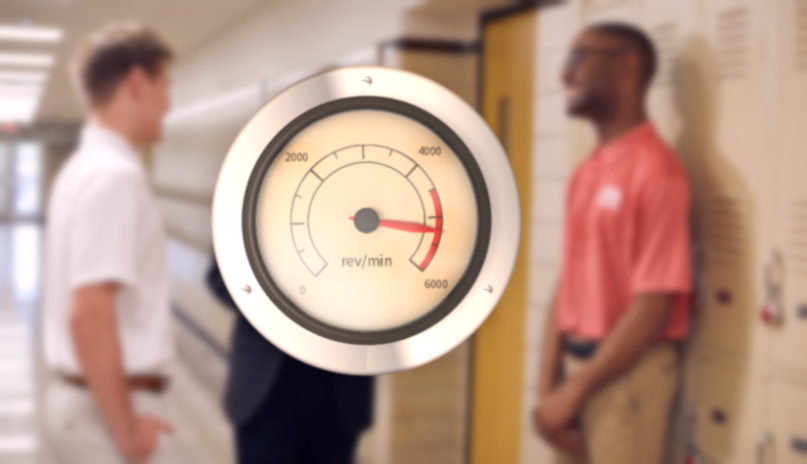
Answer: 5250 rpm
